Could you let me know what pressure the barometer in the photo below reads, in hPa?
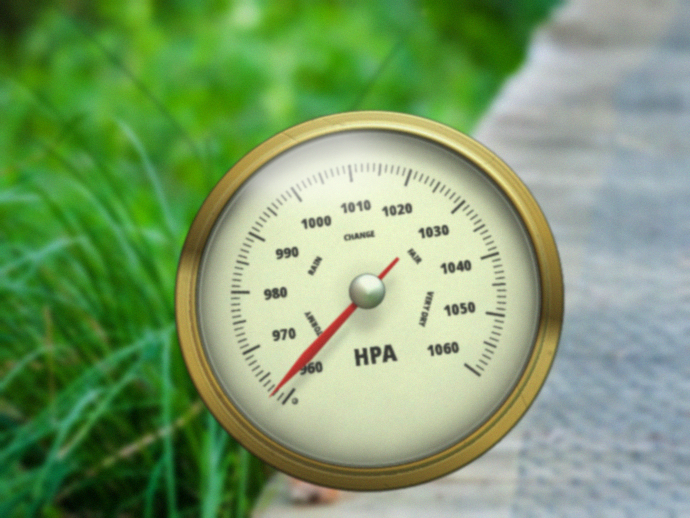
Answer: 962 hPa
